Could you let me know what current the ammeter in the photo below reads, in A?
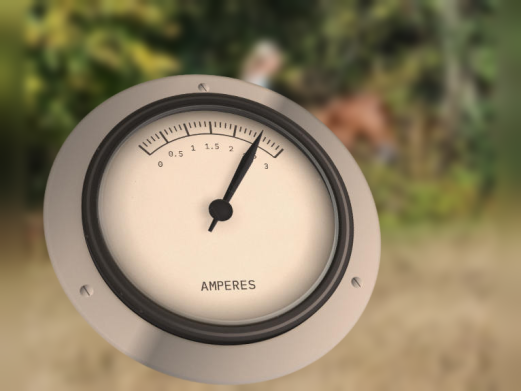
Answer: 2.5 A
